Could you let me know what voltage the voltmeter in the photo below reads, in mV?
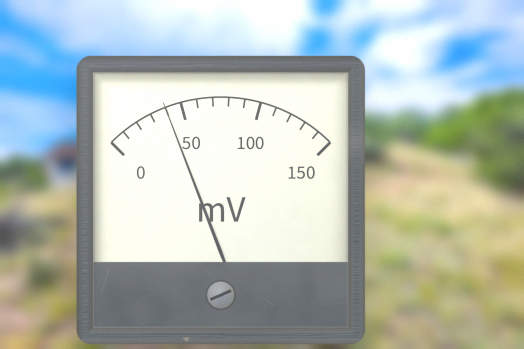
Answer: 40 mV
